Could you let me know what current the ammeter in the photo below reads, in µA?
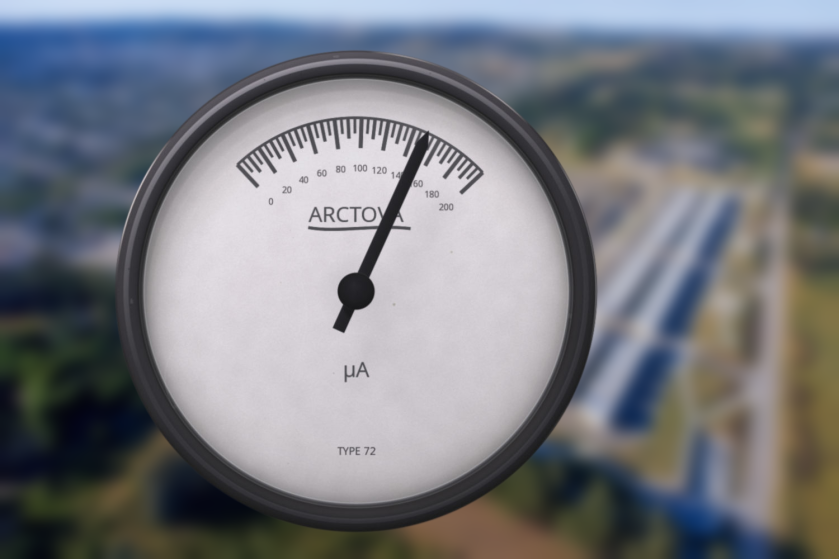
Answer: 150 µA
